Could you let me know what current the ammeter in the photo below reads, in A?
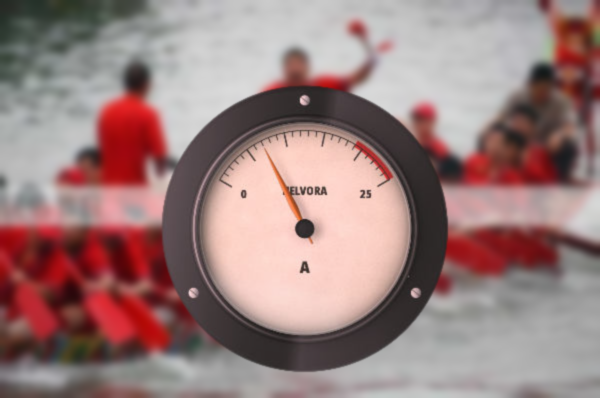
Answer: 7 A
